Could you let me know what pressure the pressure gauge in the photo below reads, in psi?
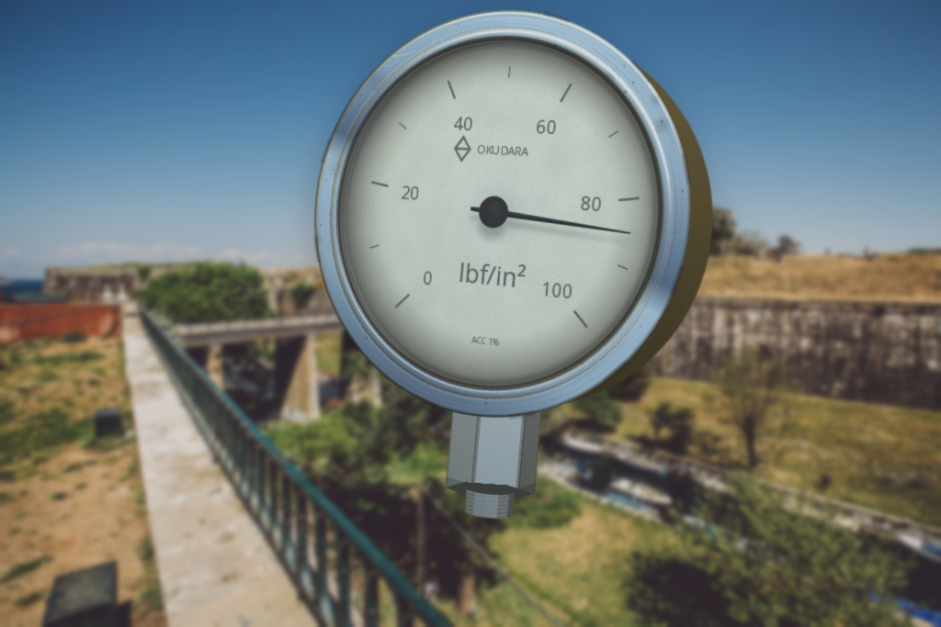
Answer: 85 psi
